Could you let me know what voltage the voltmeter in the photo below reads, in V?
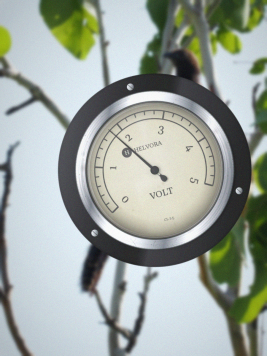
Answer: 1.8 V
